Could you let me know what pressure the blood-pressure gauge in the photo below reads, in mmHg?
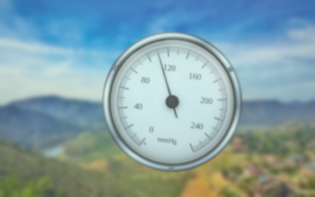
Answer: 110 mmHg
